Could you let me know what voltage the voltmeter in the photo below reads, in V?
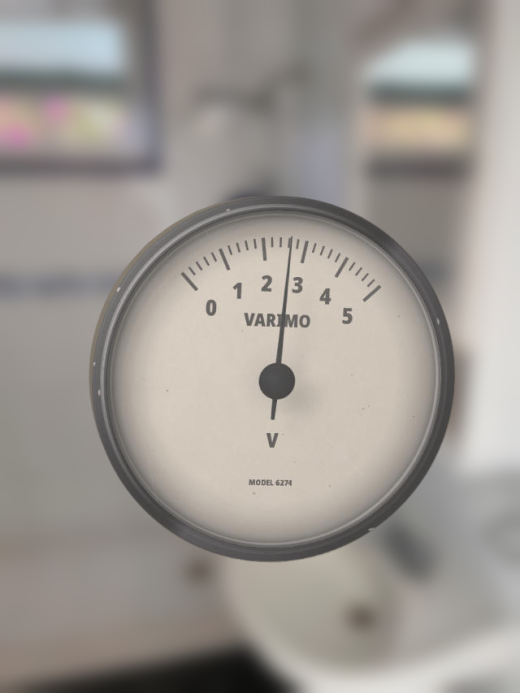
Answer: 2.6 V
